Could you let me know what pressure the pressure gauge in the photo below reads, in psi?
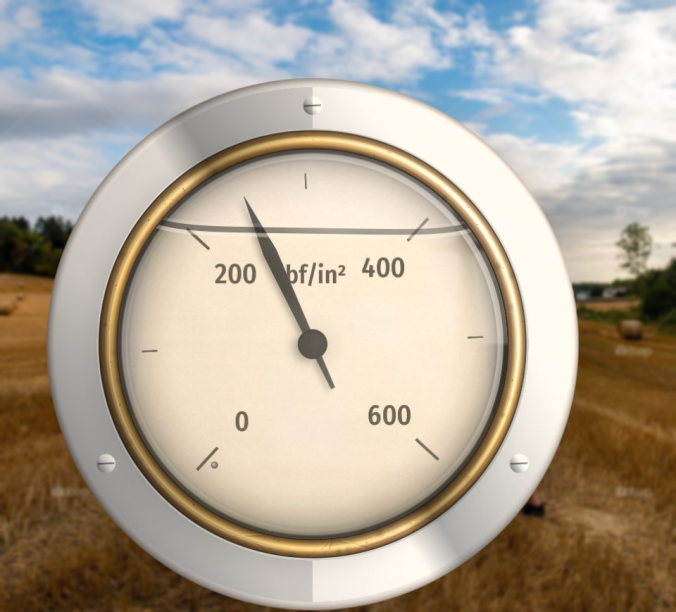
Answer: 250 psi
